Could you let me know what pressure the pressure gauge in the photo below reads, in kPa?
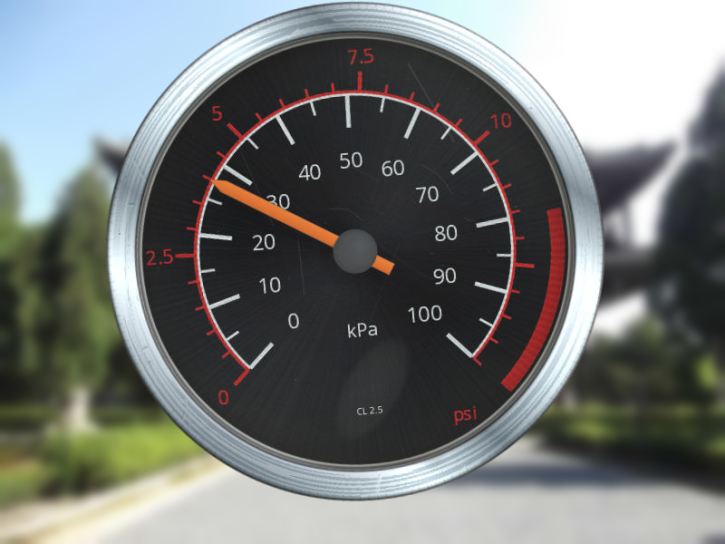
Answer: 27.5 kPa
